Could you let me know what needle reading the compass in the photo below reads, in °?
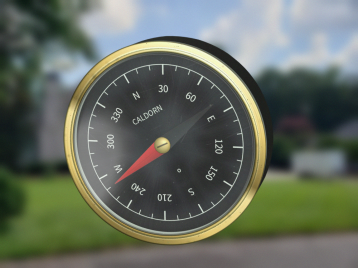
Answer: 260 °
